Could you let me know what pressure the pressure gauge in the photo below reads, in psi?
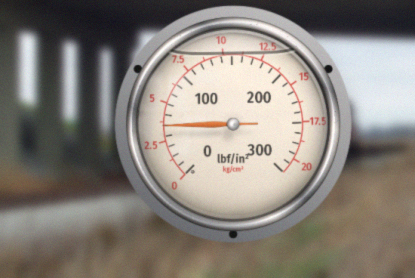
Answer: 50 psi
